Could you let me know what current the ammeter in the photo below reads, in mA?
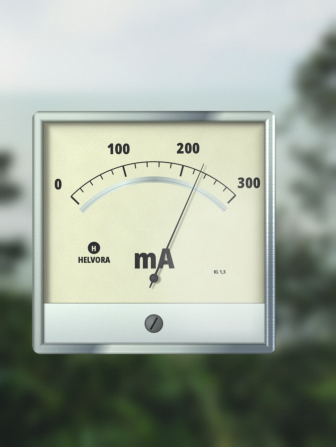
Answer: 230 mA
